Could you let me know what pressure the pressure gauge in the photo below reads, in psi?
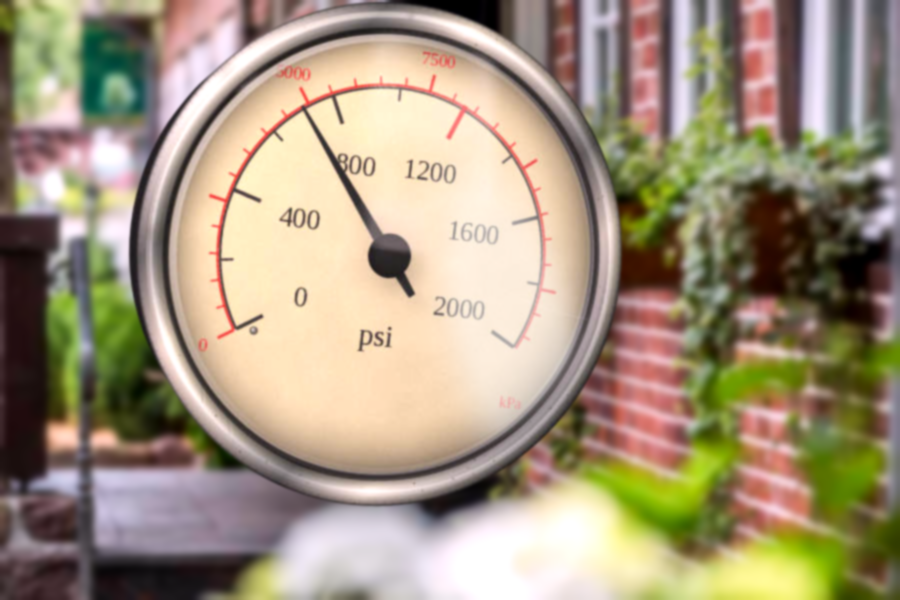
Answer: 700 psi
